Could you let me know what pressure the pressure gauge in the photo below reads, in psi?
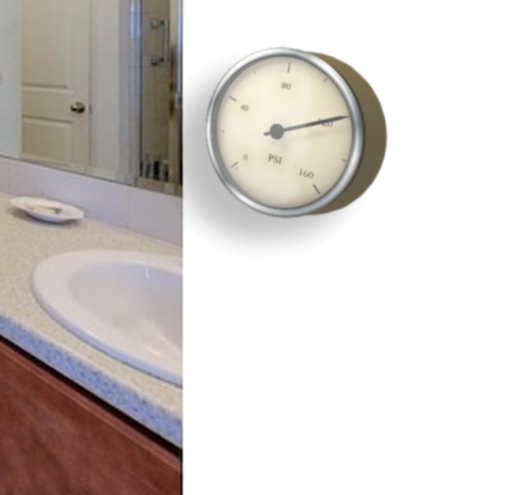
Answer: 120 psi
